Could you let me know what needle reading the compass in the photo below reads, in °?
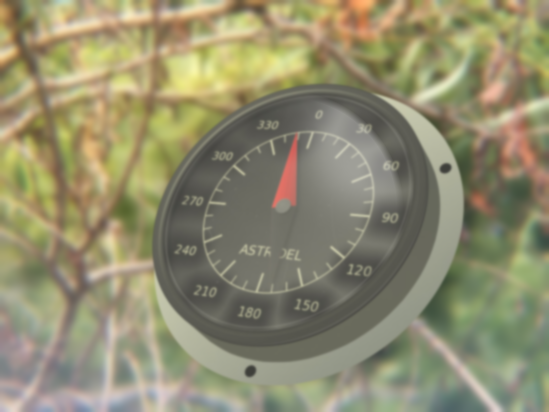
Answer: 350 °
